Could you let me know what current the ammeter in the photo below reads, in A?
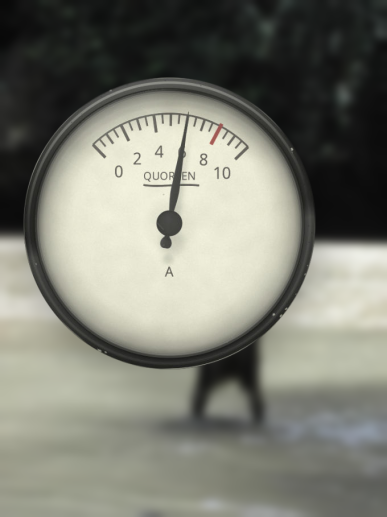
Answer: 6 A
